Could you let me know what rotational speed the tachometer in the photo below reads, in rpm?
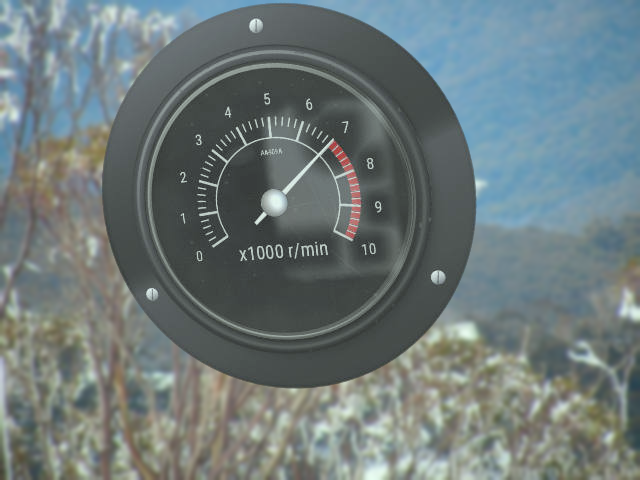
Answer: 7000 rpm
